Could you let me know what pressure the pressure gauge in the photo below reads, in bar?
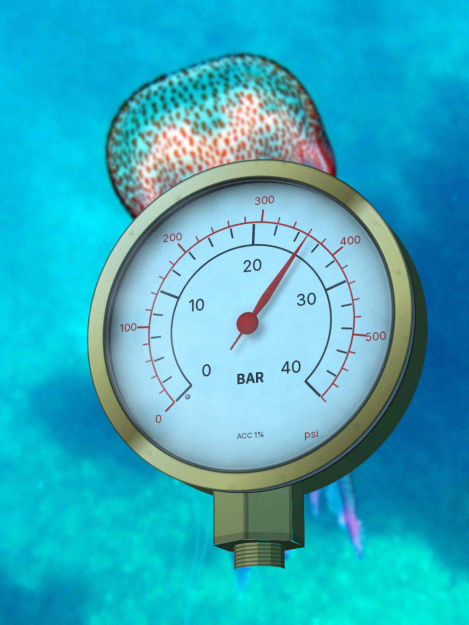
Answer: 25 bar
